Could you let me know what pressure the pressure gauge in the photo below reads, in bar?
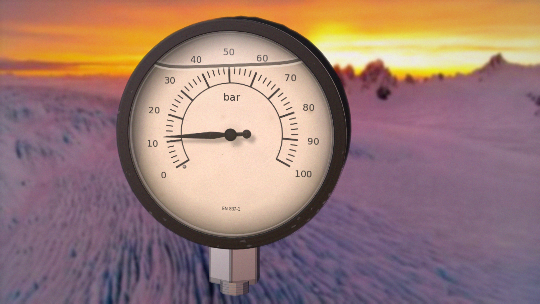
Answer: 12 bar
